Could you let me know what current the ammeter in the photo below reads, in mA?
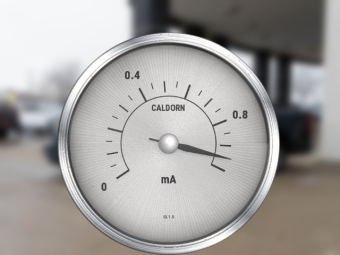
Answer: 0.95 mA
